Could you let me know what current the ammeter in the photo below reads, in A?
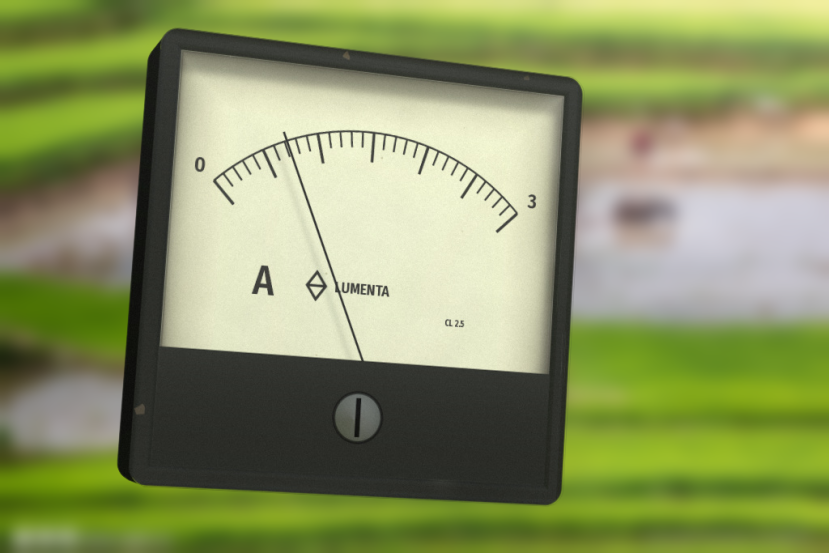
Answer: 0.7 A
